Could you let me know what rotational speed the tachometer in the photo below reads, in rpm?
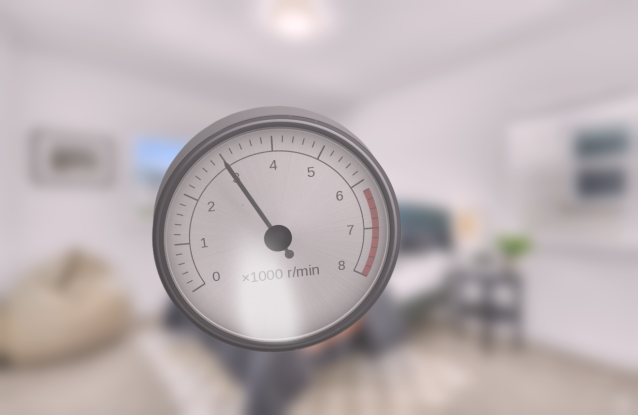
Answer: 3000 rpm
